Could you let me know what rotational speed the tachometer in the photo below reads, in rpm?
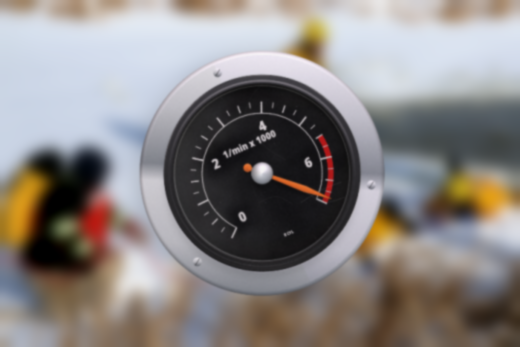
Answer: 6875 rpm
